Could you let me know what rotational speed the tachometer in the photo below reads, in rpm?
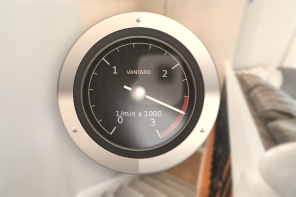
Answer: 2600 rpm
